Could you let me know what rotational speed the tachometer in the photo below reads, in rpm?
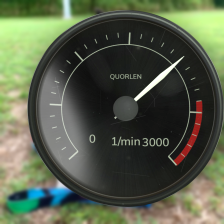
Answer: 2000 rpm
